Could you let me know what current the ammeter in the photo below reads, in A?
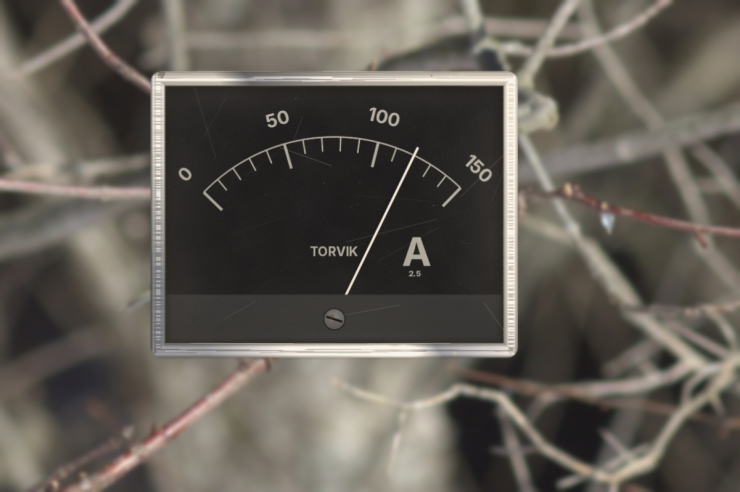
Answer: 120 A
